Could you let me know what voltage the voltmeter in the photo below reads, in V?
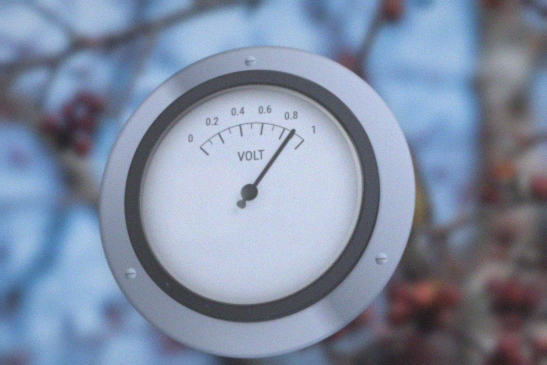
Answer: 0.9 V
